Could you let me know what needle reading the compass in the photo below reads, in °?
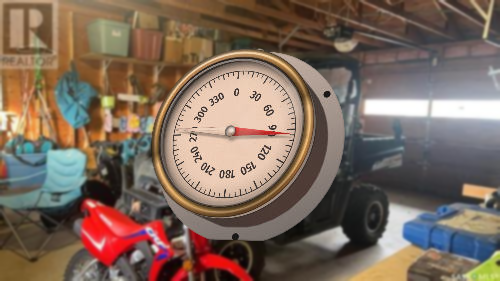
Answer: 95 °
